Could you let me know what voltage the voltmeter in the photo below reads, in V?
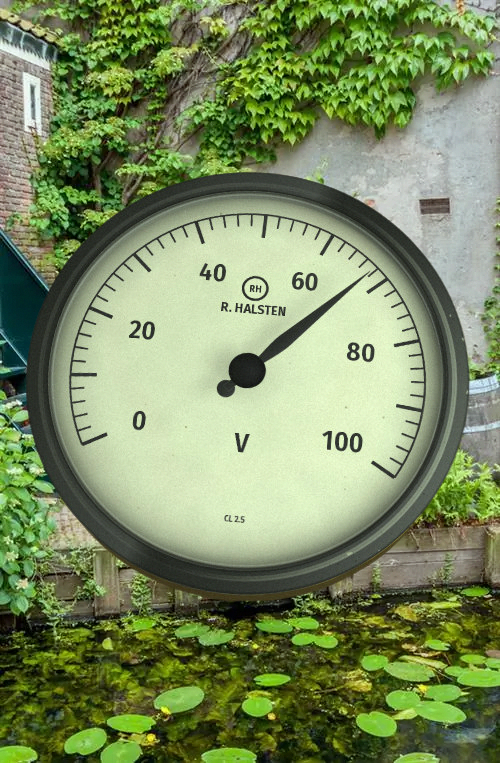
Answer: 68 V
